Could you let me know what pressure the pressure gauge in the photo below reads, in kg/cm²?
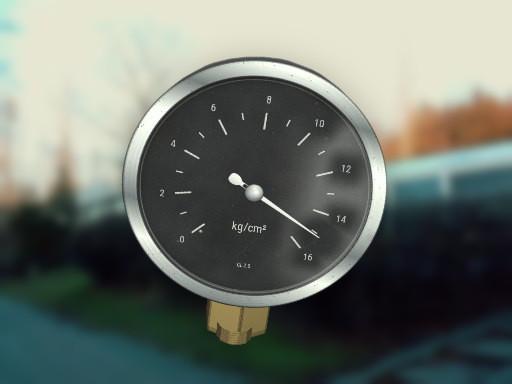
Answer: 15 kg/cm²
